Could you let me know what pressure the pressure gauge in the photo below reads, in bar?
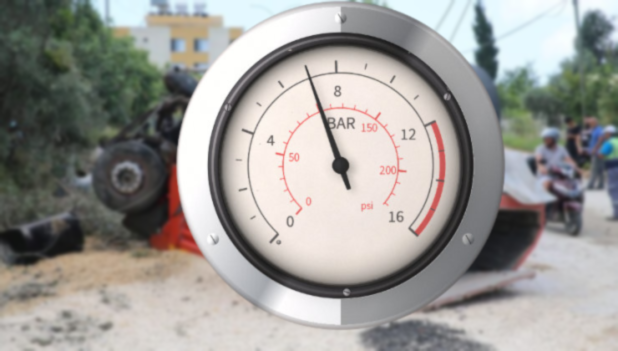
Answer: 7 bar
